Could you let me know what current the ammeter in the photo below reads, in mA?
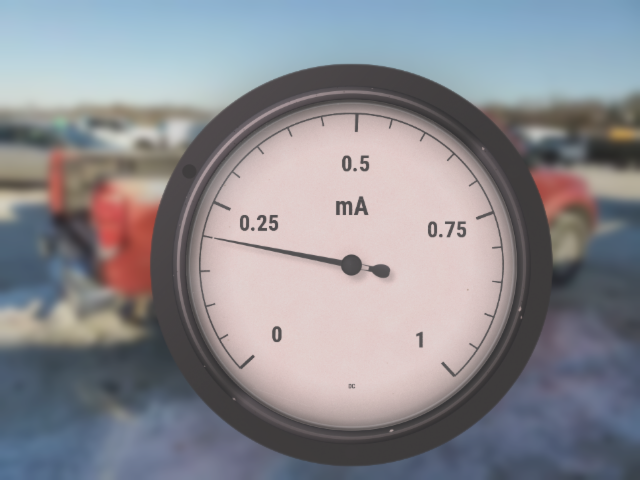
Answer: 0.2 mA
